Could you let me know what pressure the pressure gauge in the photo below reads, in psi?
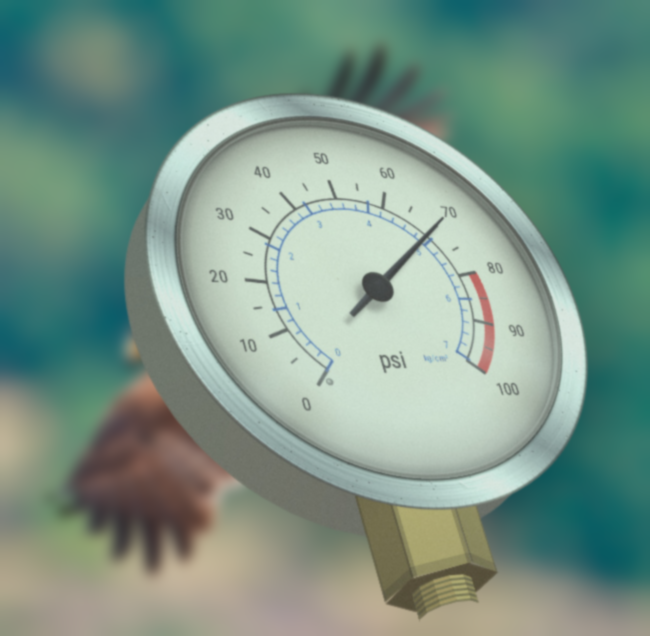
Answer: 70 psi
